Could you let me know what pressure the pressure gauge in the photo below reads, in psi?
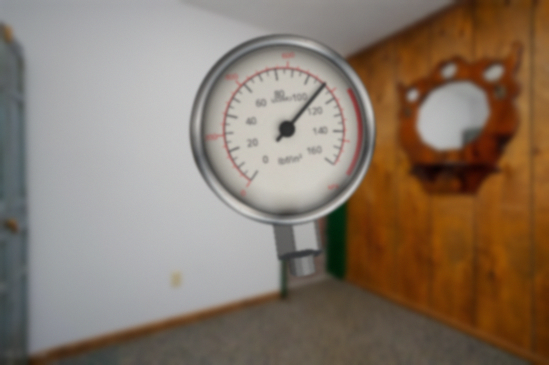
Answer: 110 psi
